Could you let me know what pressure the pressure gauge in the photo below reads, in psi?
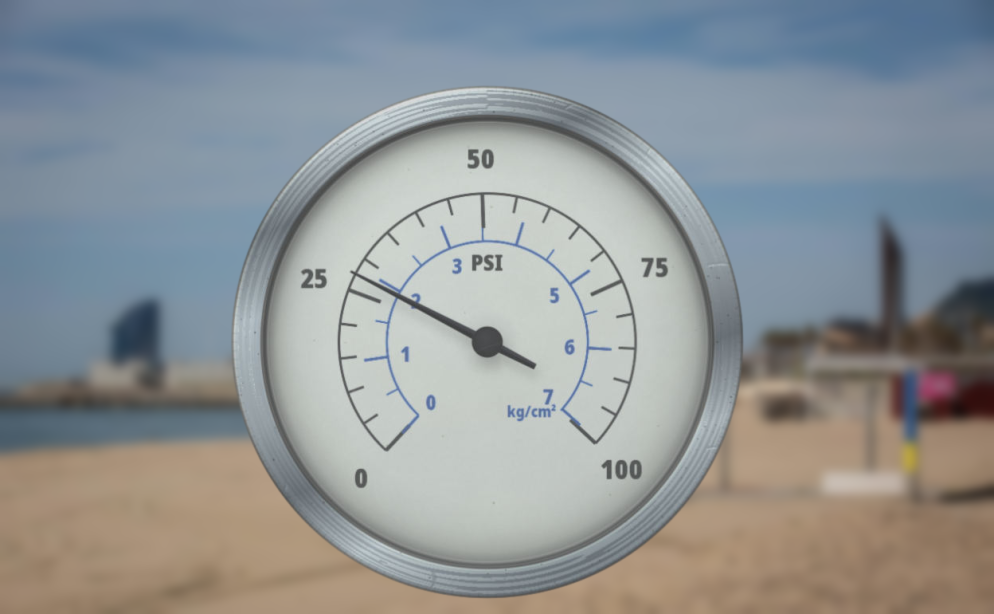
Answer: 27.5 psi
